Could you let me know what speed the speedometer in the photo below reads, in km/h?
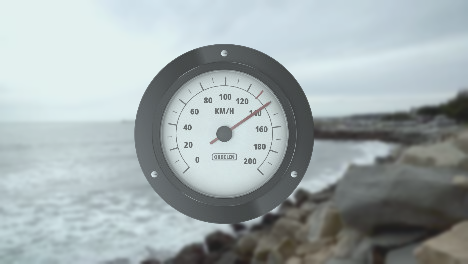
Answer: 140 km/h
